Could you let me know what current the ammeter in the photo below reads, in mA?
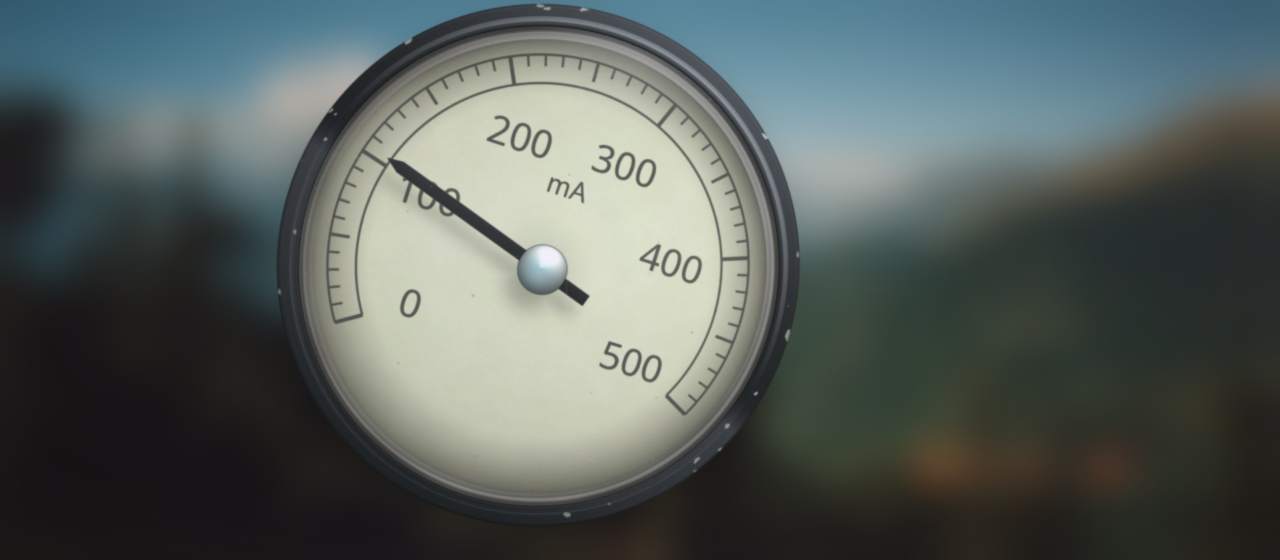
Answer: 105 mA
